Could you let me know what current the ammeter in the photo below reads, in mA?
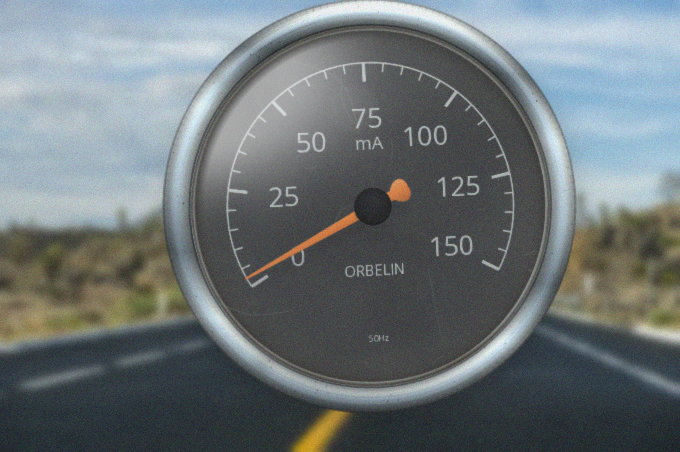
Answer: 2.5 mA
